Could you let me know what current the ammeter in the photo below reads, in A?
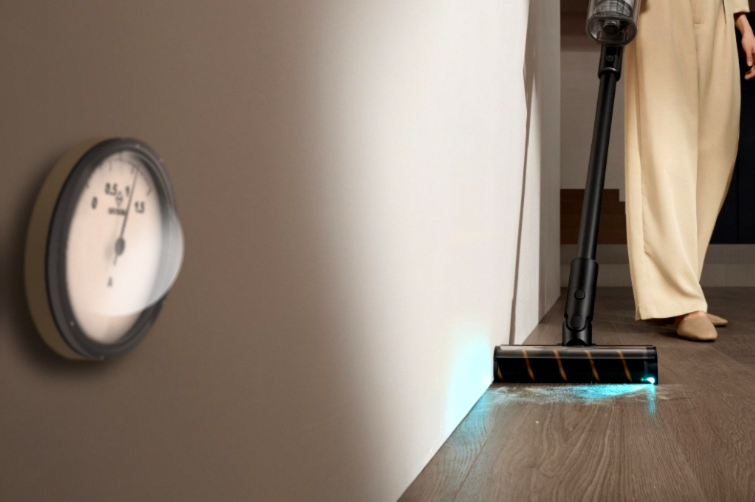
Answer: 1 A
